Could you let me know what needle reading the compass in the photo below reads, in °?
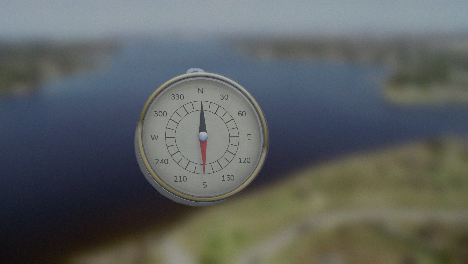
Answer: 180 °
